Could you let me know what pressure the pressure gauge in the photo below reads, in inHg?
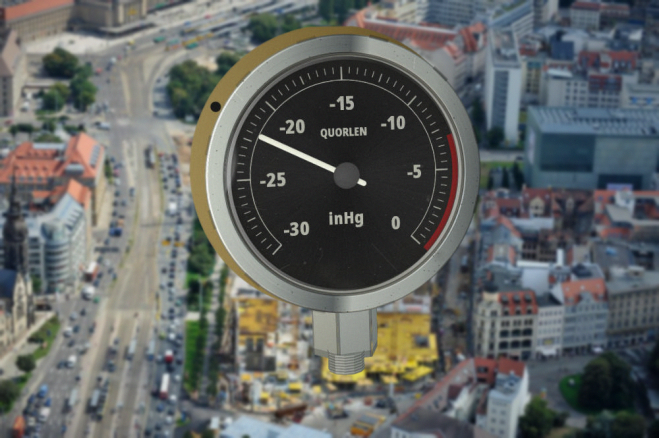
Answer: -22 inHg
